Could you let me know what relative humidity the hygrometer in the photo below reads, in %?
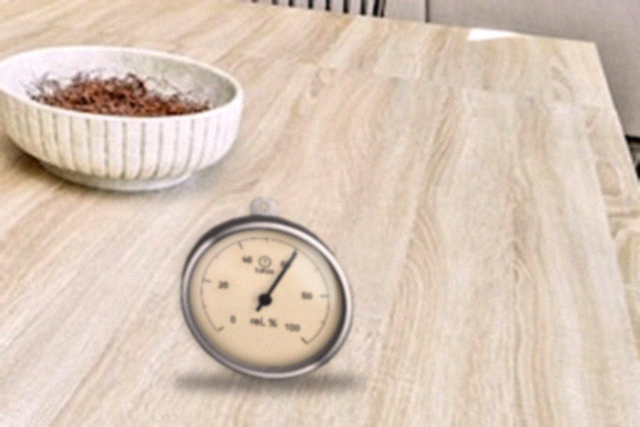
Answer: 60 %
